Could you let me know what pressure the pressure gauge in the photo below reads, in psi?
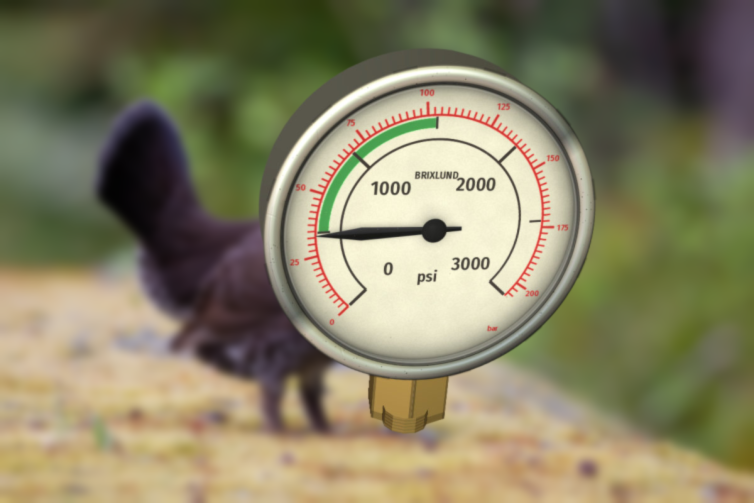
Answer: 500 psi
